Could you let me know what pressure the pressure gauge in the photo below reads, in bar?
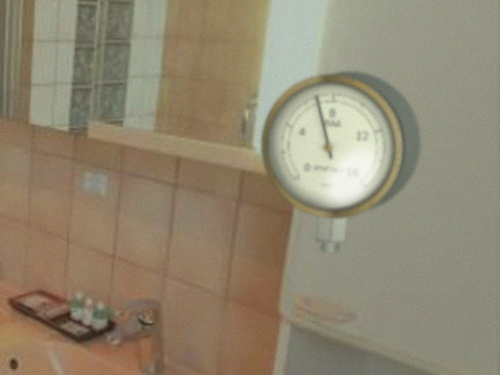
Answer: 7 bar
